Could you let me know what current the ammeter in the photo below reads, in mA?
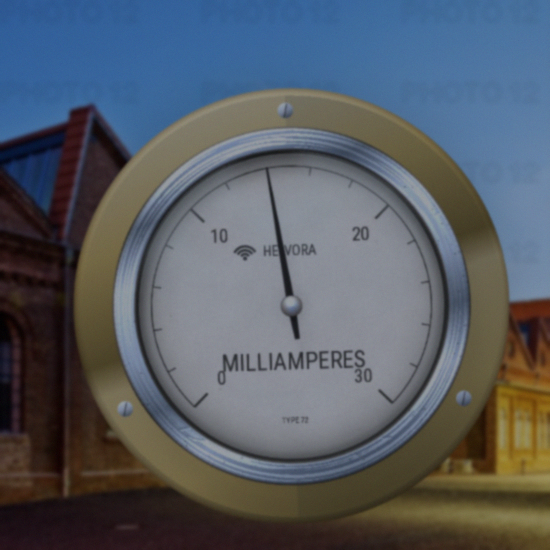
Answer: 14 mA
